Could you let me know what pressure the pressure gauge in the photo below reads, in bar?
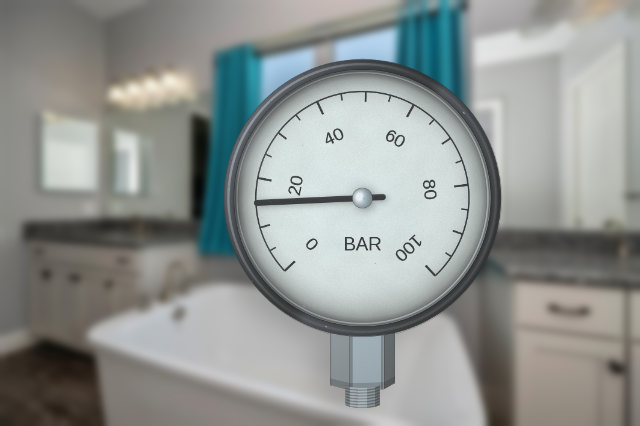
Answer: 15 bar
